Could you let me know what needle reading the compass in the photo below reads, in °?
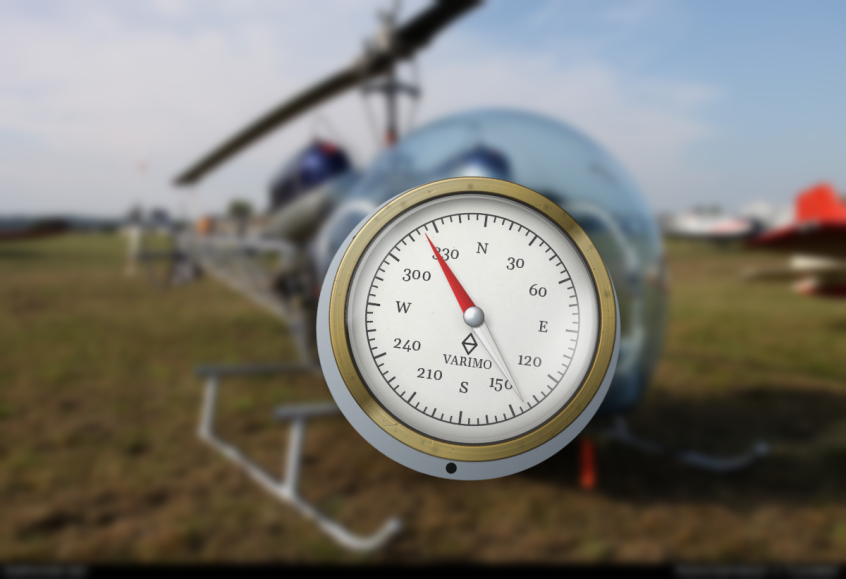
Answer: 322.5 °
